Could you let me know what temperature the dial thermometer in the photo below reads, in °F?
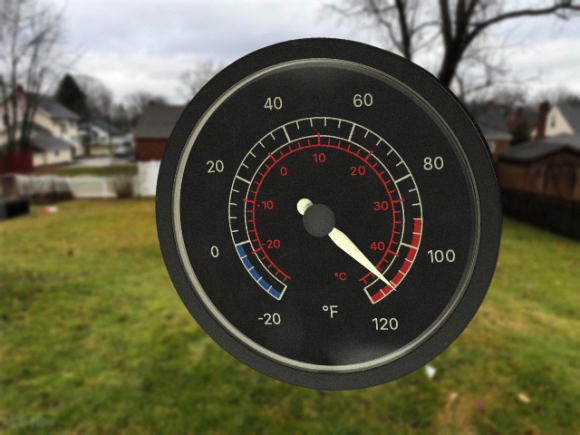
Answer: 112 °F
